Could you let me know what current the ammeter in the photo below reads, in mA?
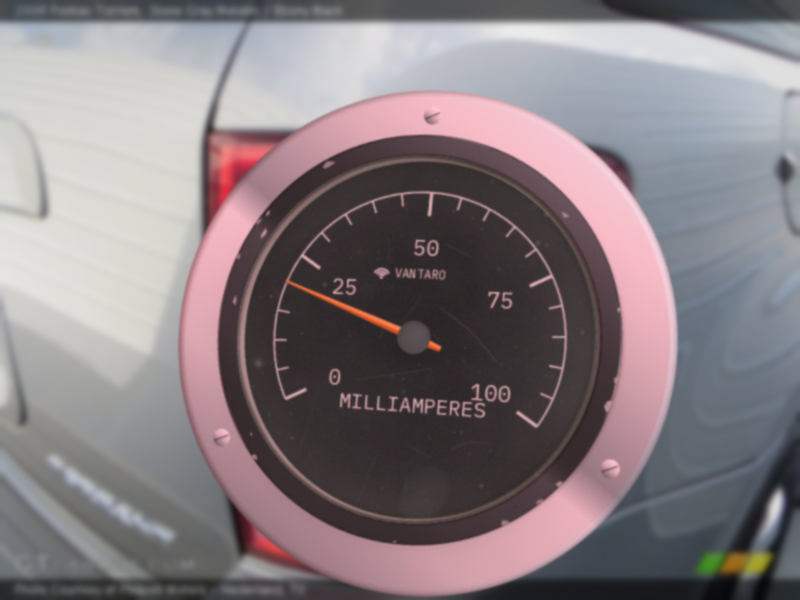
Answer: 20 mA
